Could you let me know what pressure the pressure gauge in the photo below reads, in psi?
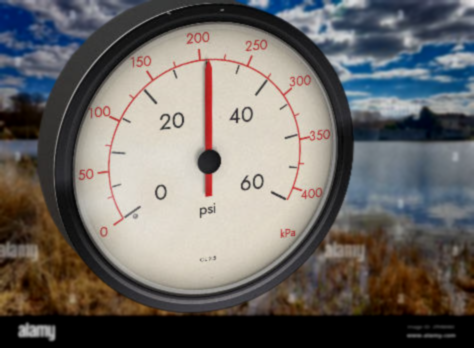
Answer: 30 psi
